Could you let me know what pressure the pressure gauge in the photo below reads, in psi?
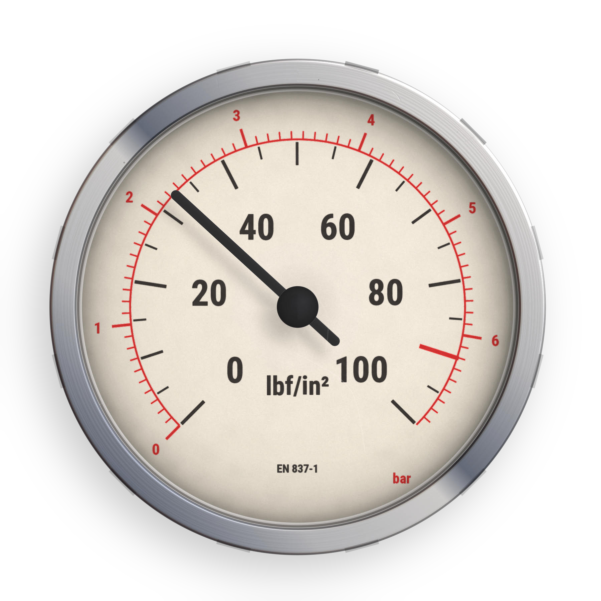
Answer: 32.5 psi
